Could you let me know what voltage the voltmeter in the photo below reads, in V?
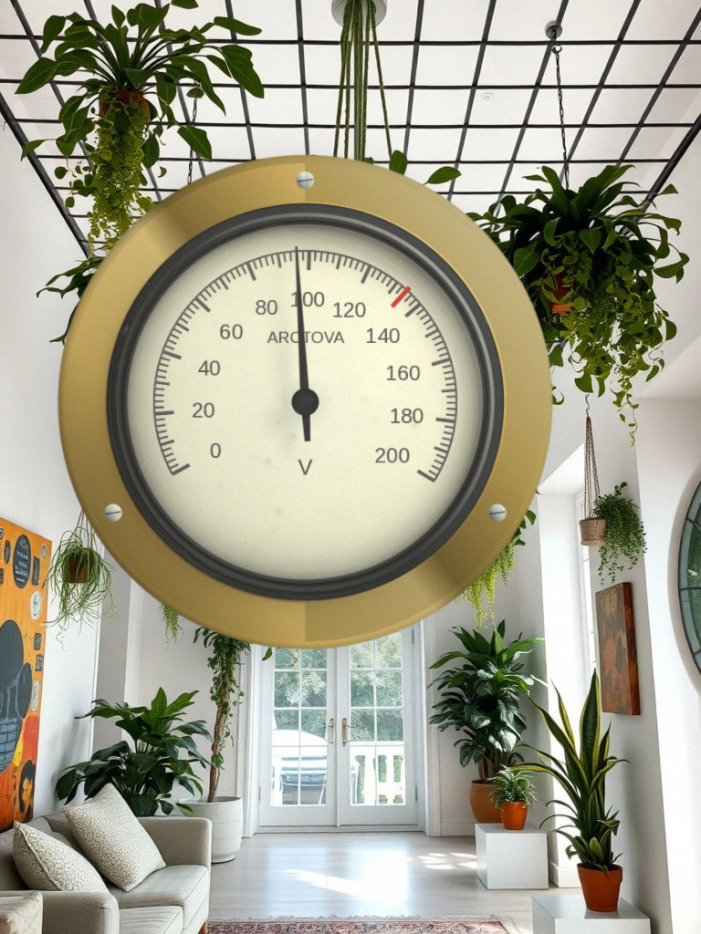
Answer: 96 V
